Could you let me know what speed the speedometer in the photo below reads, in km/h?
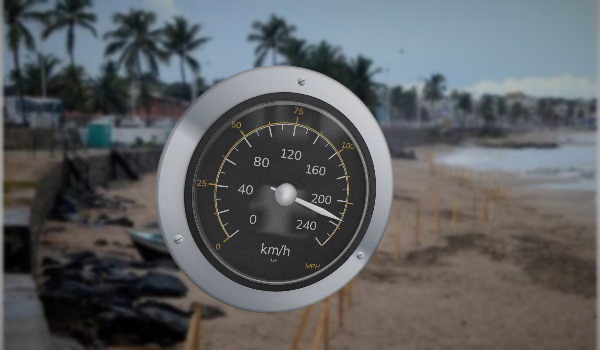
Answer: 215 km/h
